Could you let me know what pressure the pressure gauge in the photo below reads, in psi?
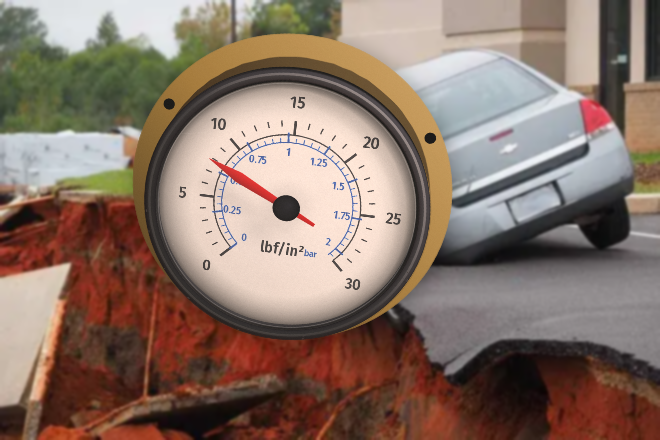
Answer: 8 psi
